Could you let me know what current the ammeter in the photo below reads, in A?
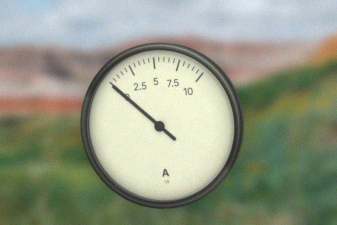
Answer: 0 A
